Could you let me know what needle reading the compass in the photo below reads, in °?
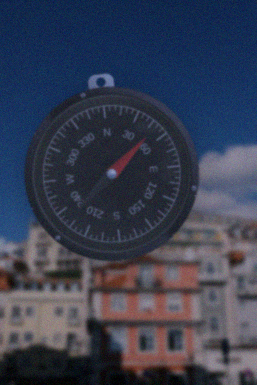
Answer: 50 °
